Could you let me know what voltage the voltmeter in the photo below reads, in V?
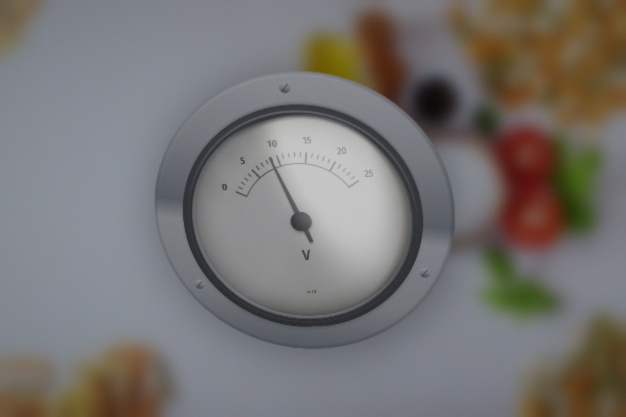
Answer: 9 V
